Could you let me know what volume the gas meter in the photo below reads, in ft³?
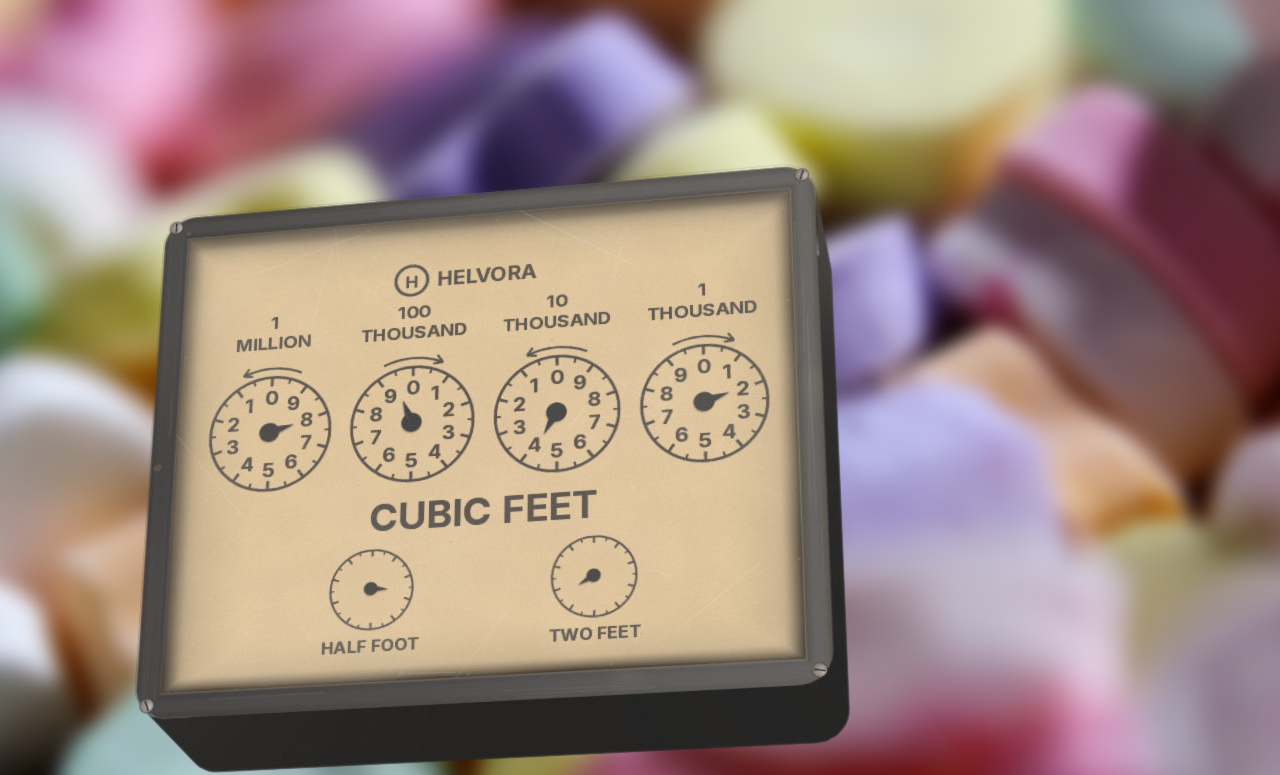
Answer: 794200 ft³
